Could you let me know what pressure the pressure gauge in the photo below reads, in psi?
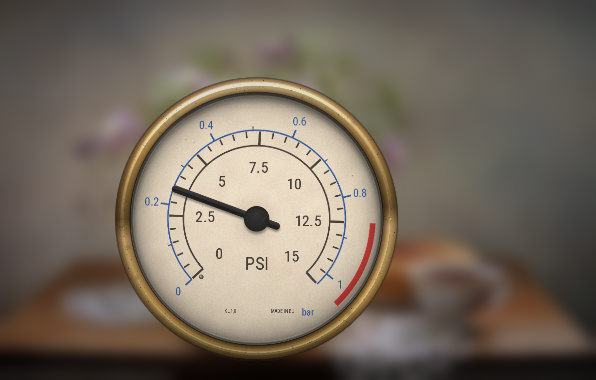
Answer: 3.5 psi
